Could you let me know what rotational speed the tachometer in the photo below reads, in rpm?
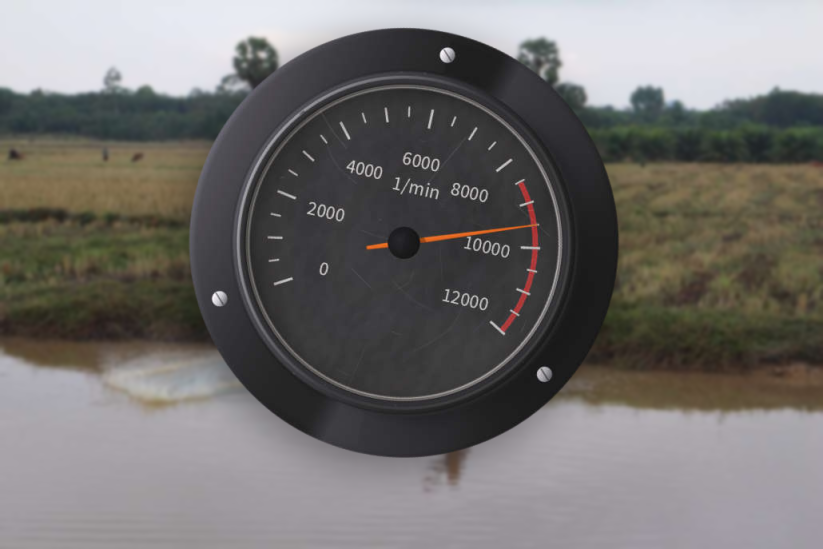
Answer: 9500 rpm
